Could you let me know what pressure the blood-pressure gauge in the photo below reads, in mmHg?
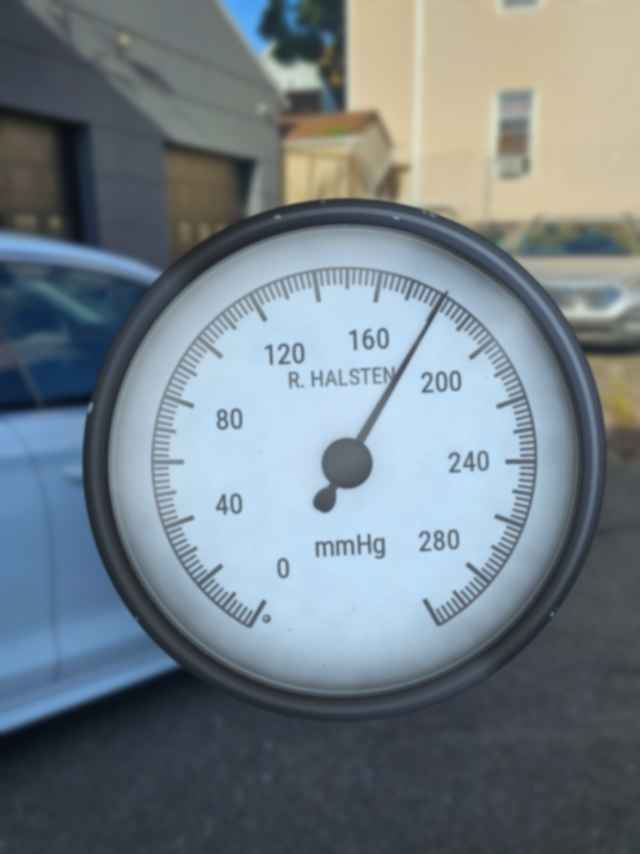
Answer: 180 mmHg
